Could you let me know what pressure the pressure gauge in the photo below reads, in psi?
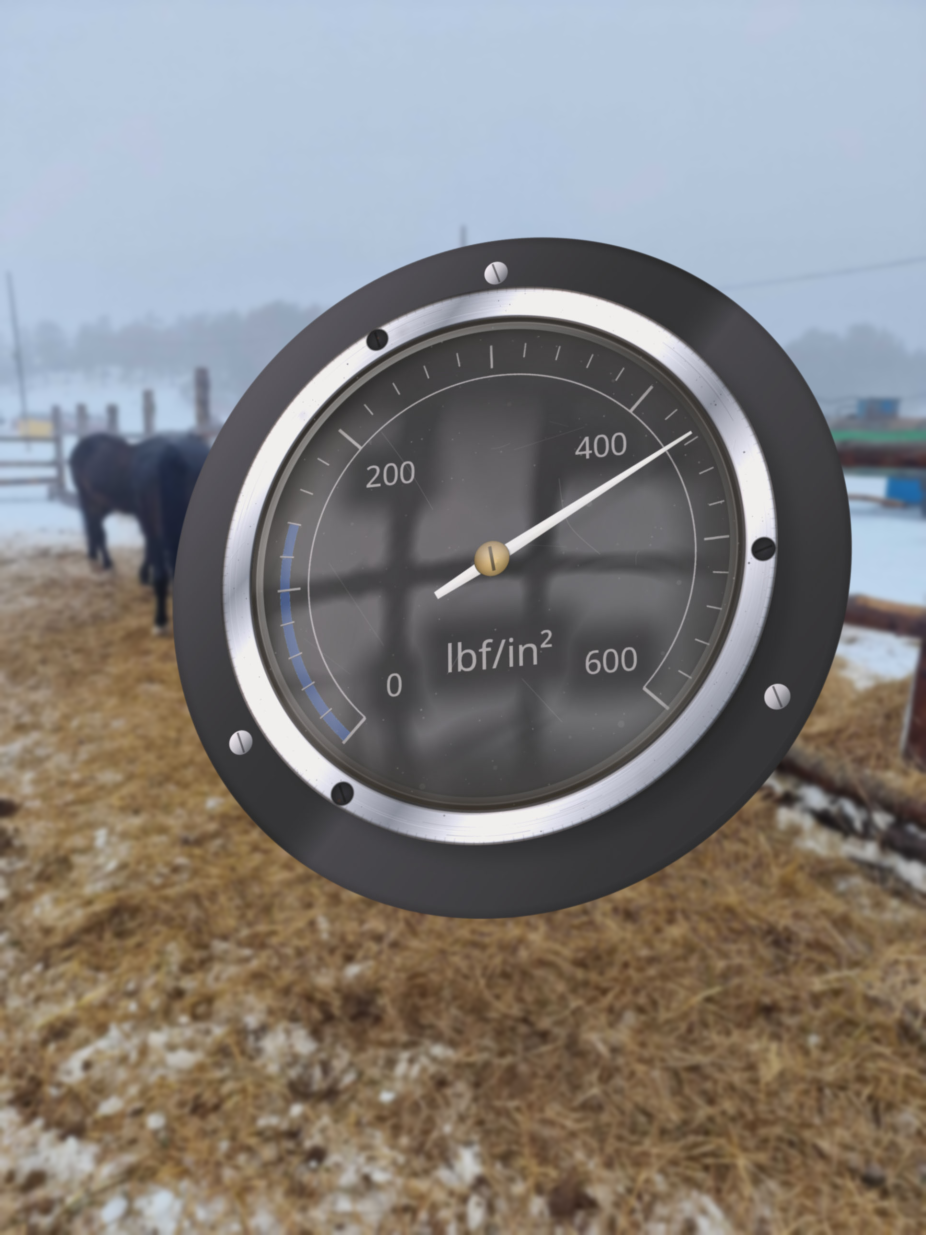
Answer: 440 psi
